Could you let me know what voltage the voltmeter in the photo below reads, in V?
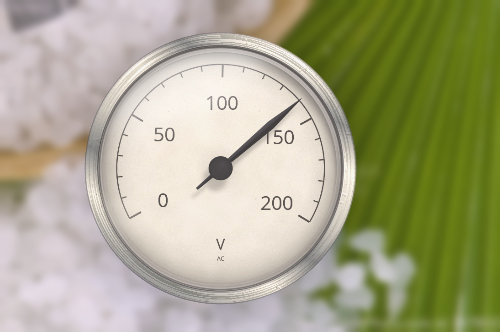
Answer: 140 V
